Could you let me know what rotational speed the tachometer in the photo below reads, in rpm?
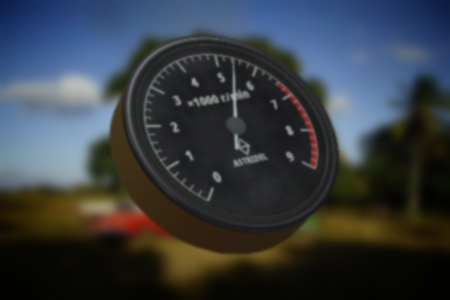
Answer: 5400 rpm
